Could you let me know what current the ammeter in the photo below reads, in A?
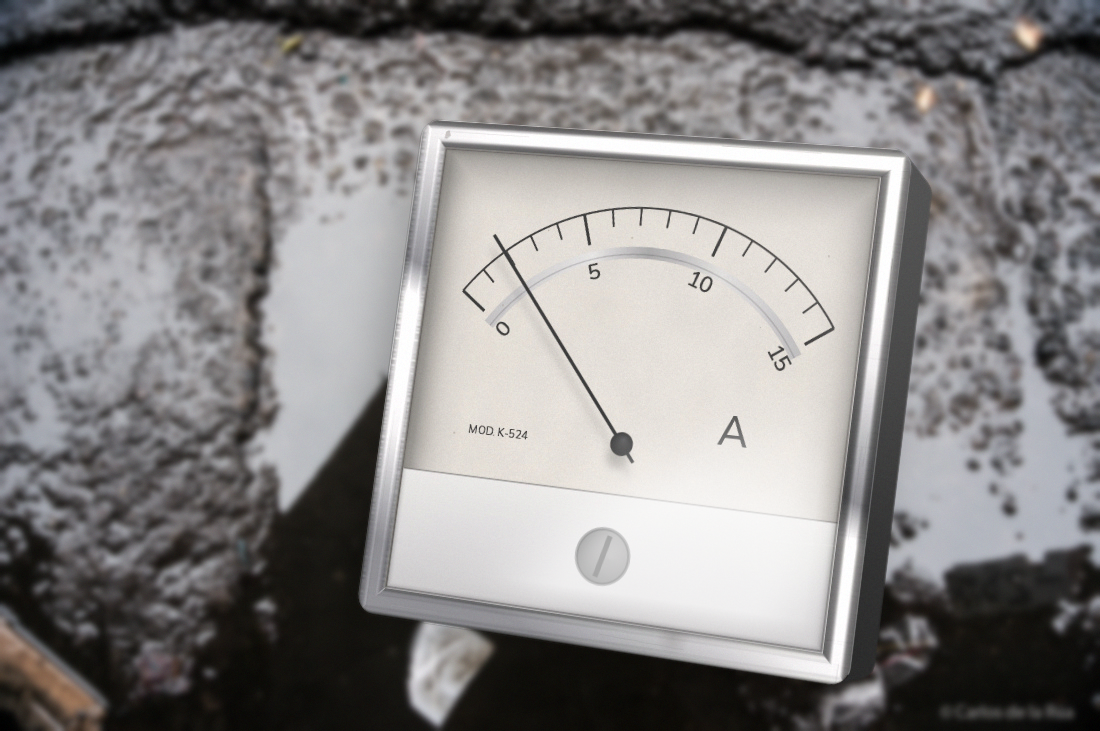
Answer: 2 A
